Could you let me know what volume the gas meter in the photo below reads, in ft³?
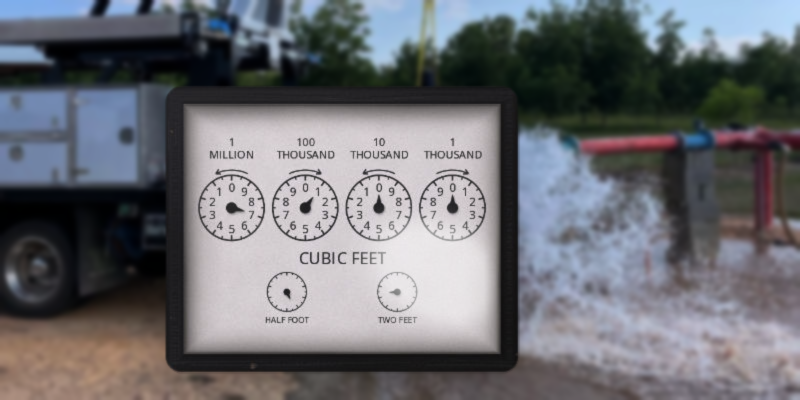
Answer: 710000 ft³
